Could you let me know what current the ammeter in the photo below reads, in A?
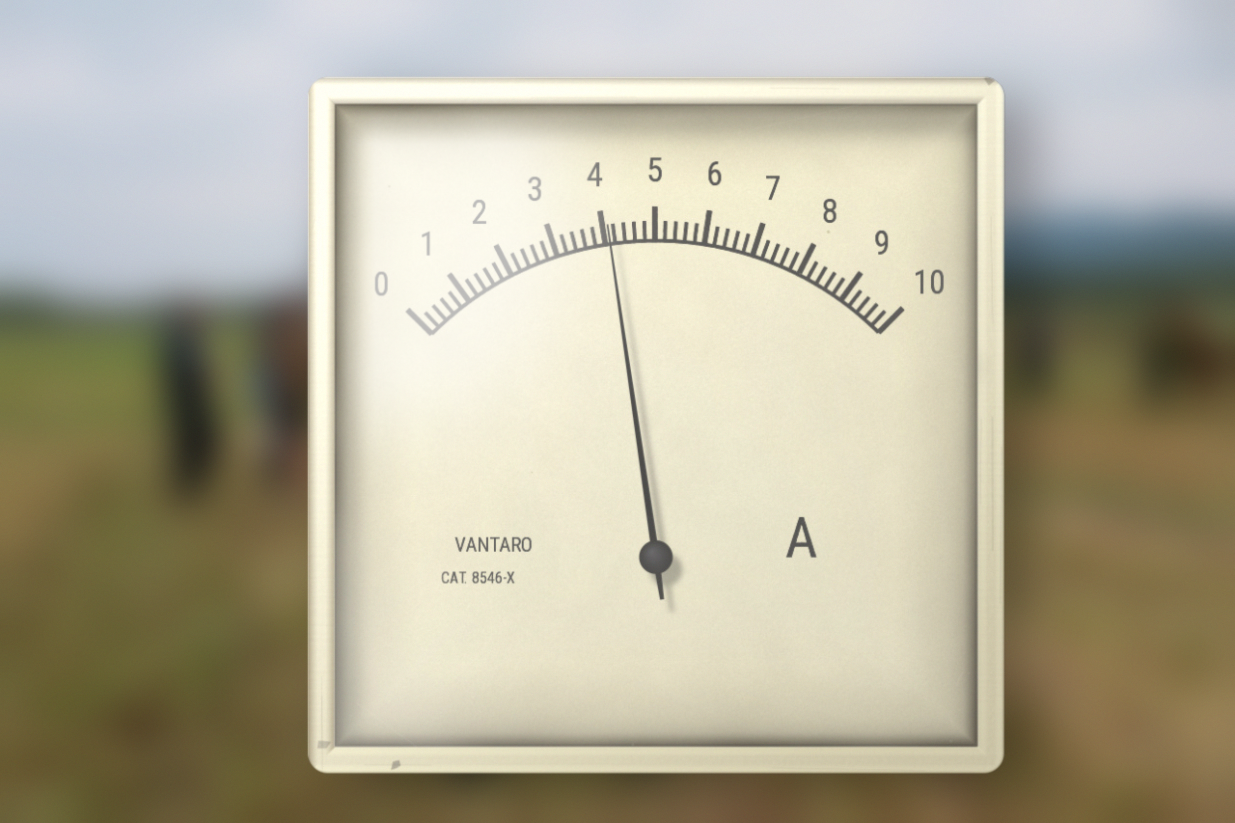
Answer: 4.1 A
